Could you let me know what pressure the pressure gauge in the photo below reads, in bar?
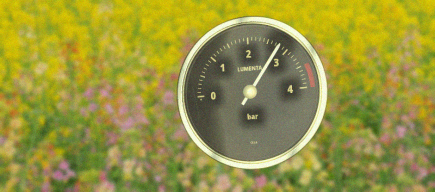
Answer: 2.8 bar
